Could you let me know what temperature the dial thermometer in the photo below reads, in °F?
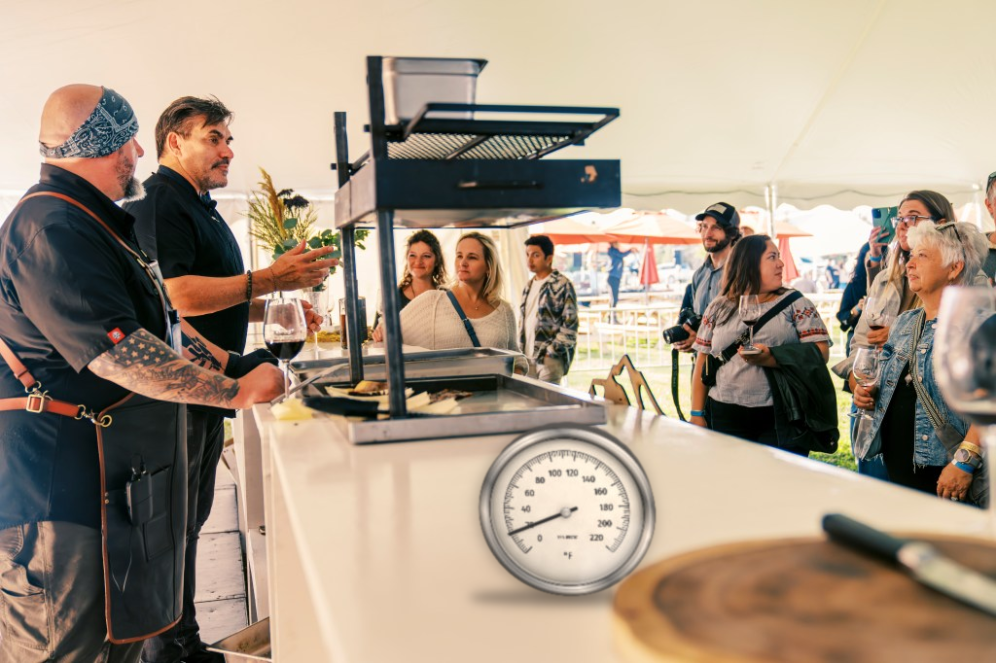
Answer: 20 °F
